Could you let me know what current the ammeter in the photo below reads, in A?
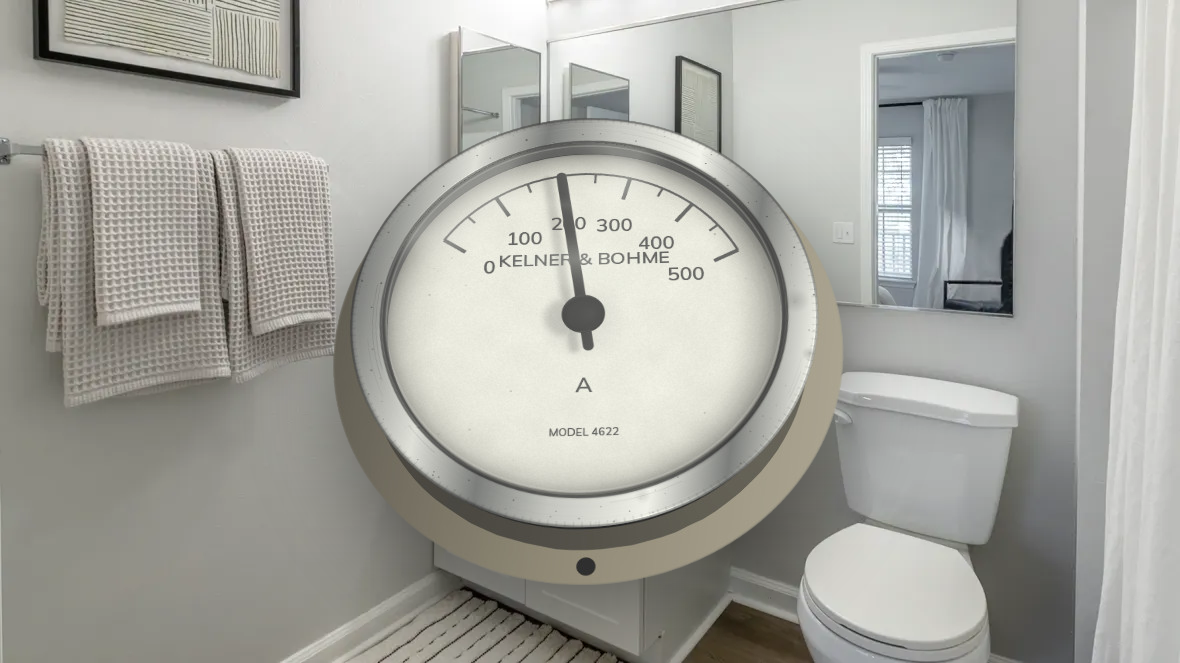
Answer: 200 A
